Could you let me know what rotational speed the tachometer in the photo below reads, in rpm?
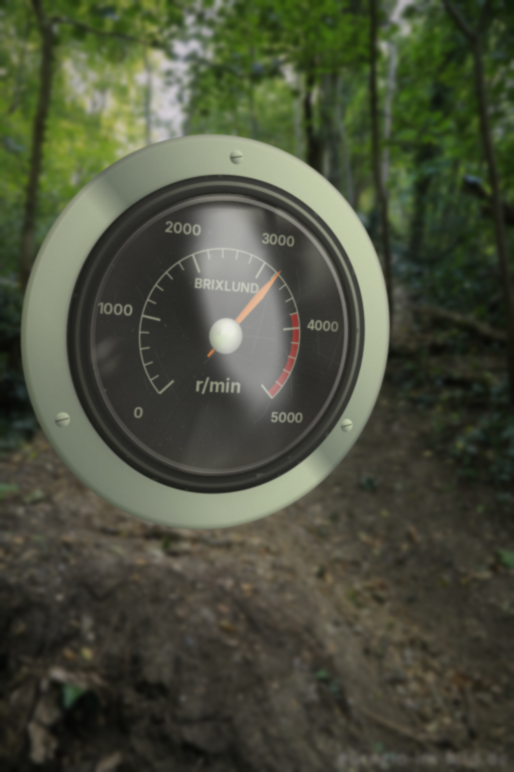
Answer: 3200 rpm
